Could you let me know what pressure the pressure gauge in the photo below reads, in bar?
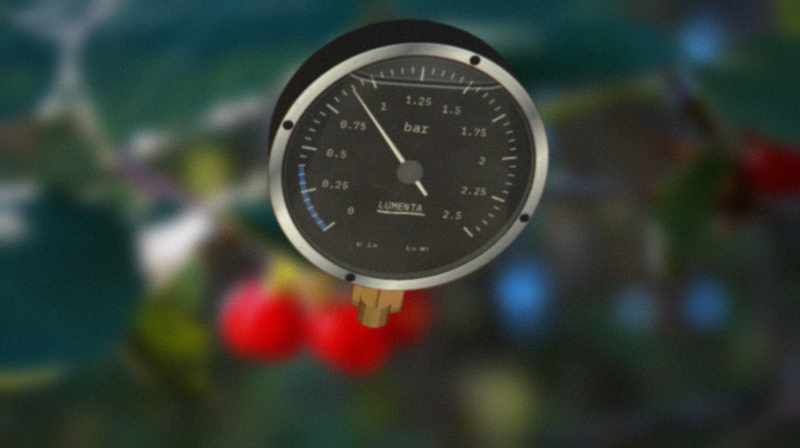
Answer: 0.9 bar
